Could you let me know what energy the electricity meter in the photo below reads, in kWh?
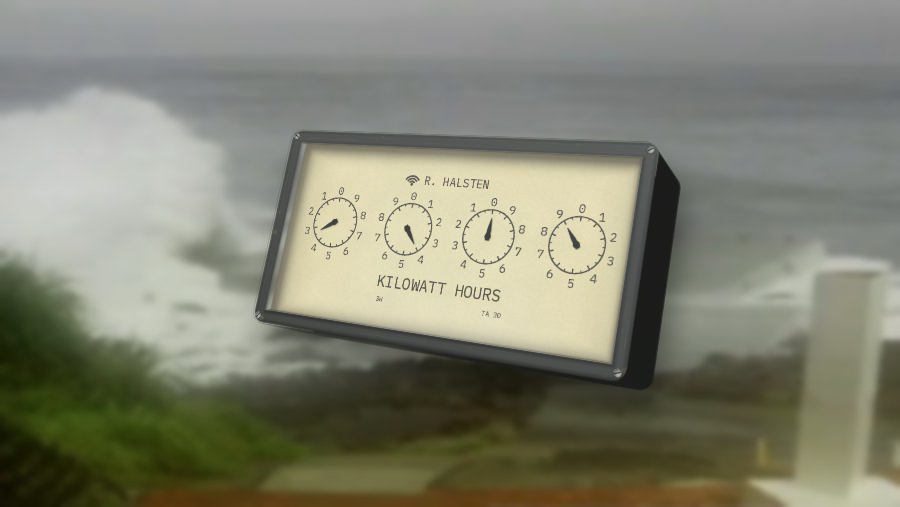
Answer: 3399 kWh
